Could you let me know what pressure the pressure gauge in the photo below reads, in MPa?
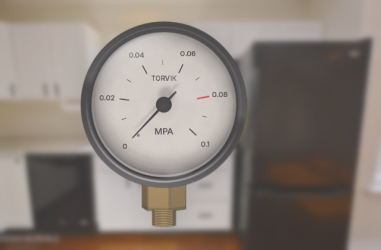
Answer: 0 MPa
